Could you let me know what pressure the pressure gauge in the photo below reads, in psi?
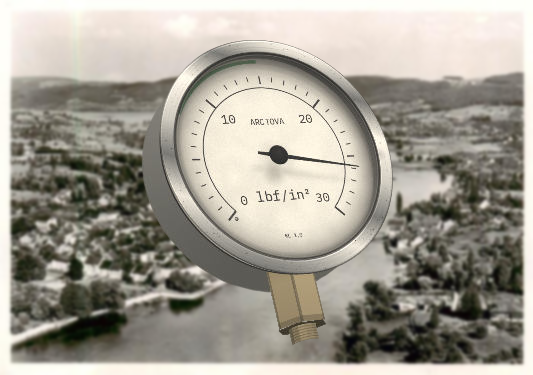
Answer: 26 psi
